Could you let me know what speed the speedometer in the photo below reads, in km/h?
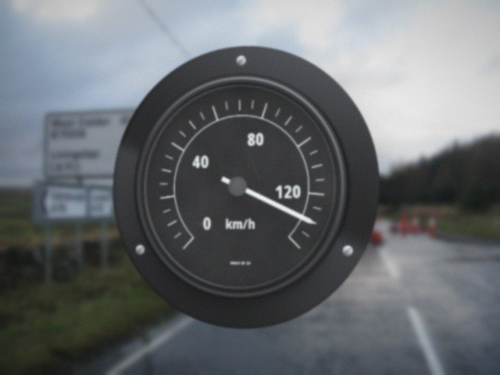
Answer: 130 km/h
